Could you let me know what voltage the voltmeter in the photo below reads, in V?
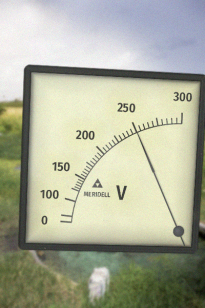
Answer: 250 V
